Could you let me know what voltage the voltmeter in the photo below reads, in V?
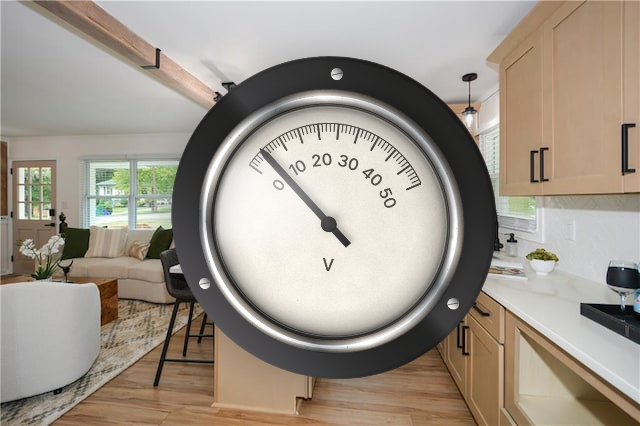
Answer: 5 V
